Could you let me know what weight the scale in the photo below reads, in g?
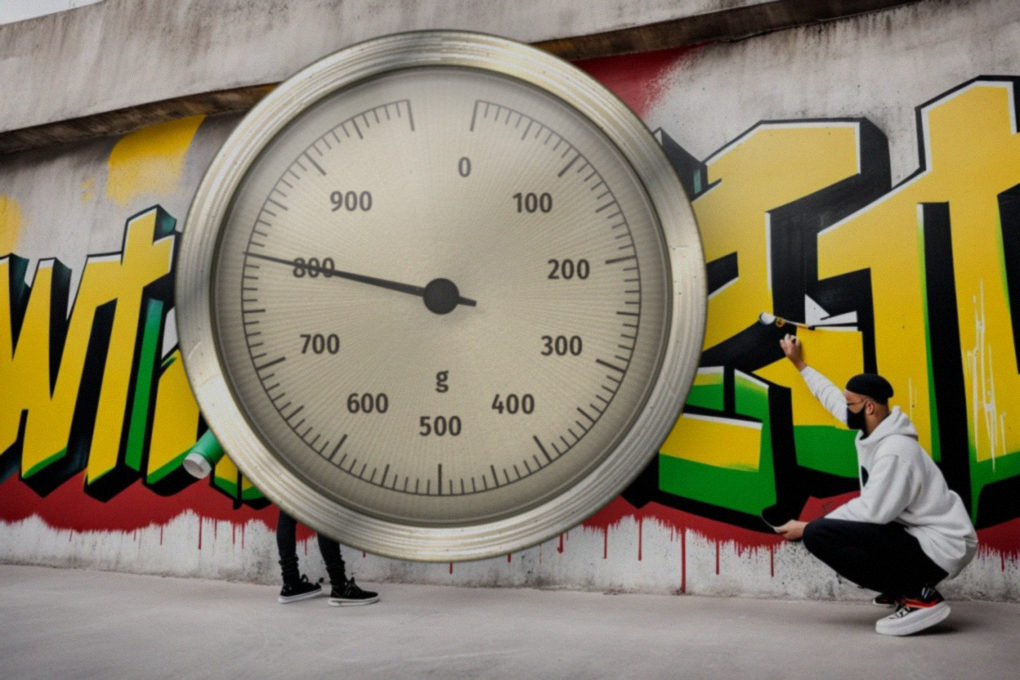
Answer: 800 g
